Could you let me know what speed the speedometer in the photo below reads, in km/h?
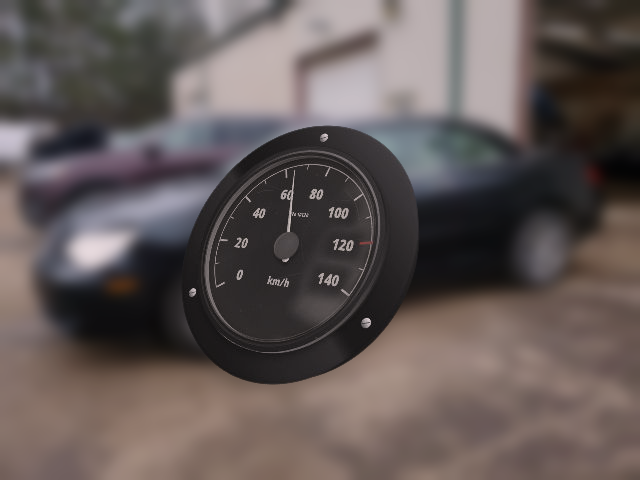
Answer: 65 km/h
